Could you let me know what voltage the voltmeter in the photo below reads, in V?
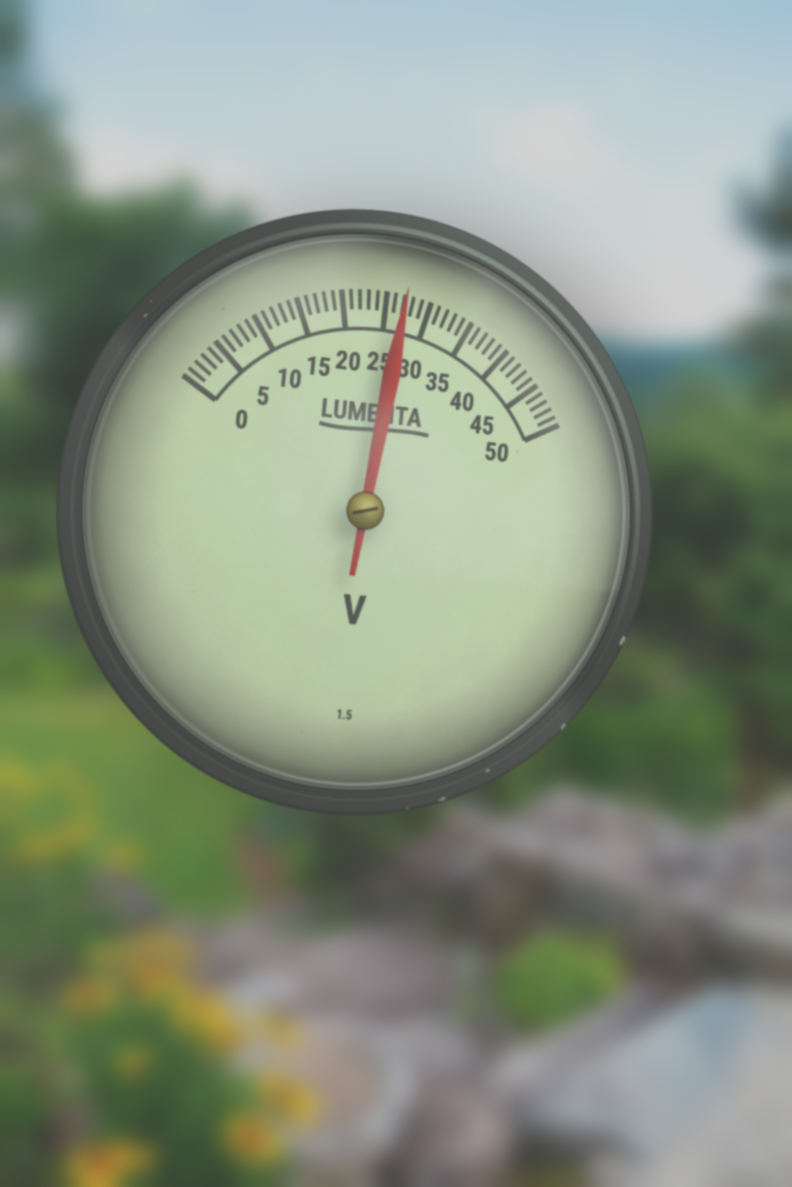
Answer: 27 V
